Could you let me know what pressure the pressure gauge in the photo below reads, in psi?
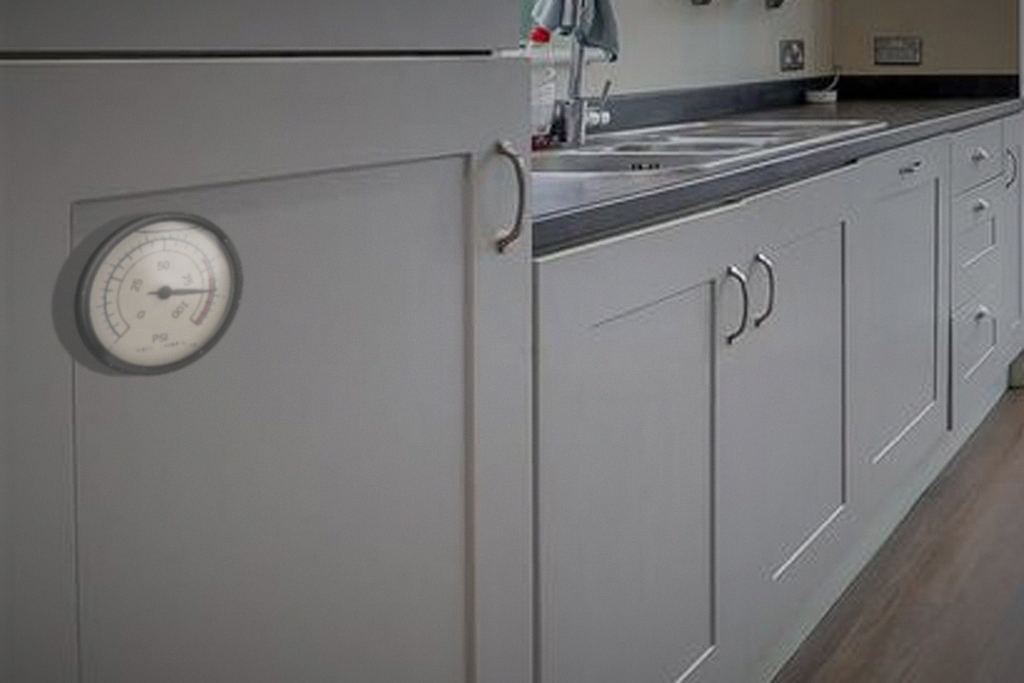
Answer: 85 psi
